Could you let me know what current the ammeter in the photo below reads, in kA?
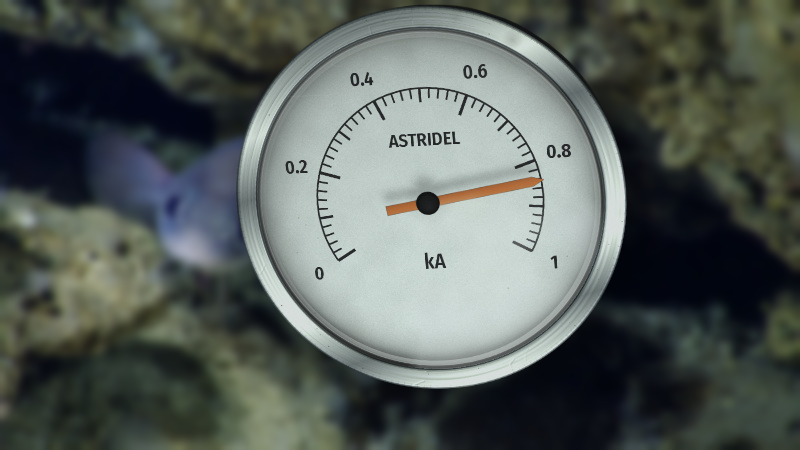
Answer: 0.84 kA
